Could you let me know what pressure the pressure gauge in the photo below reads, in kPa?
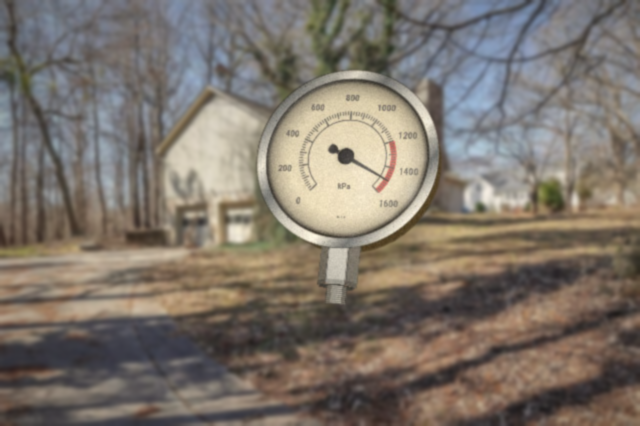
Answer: 1500 kPa
